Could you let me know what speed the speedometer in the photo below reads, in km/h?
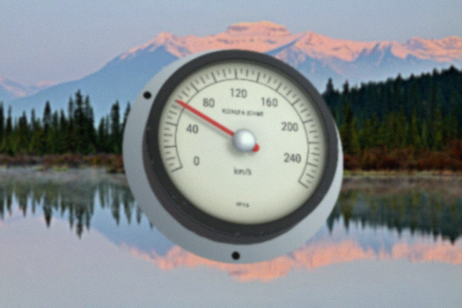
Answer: 60 km/h
